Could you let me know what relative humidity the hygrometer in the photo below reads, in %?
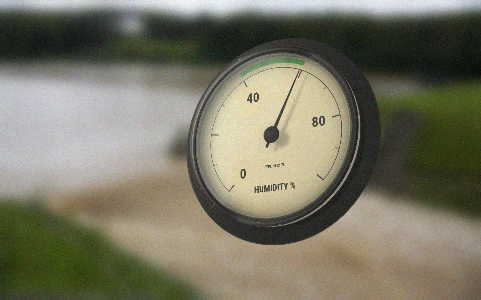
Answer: 60 %
